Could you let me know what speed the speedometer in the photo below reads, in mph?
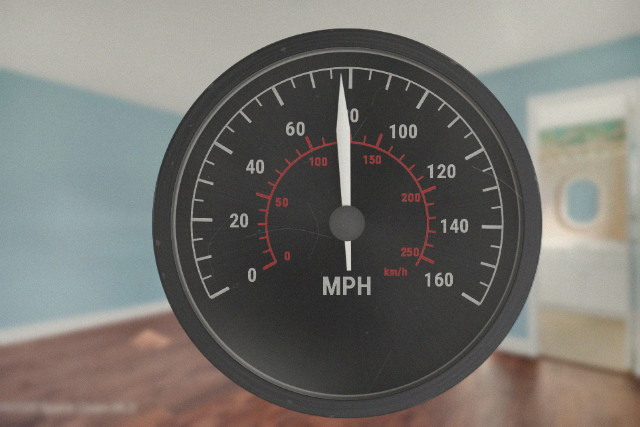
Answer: 77.5 mph
